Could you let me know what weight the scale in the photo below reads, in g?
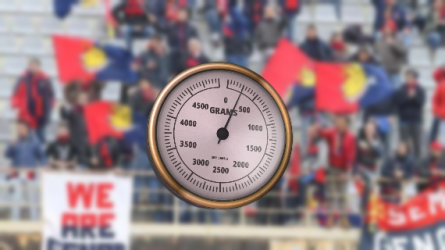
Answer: 250 g
